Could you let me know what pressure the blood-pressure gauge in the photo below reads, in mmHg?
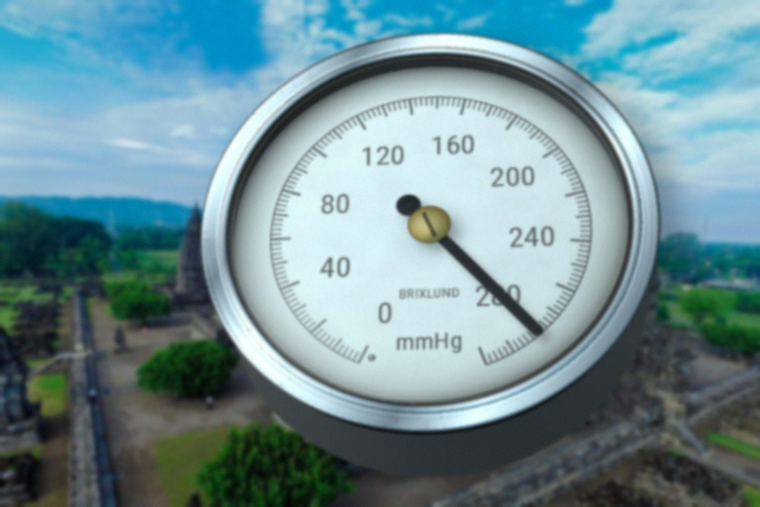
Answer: 280 mmHg
